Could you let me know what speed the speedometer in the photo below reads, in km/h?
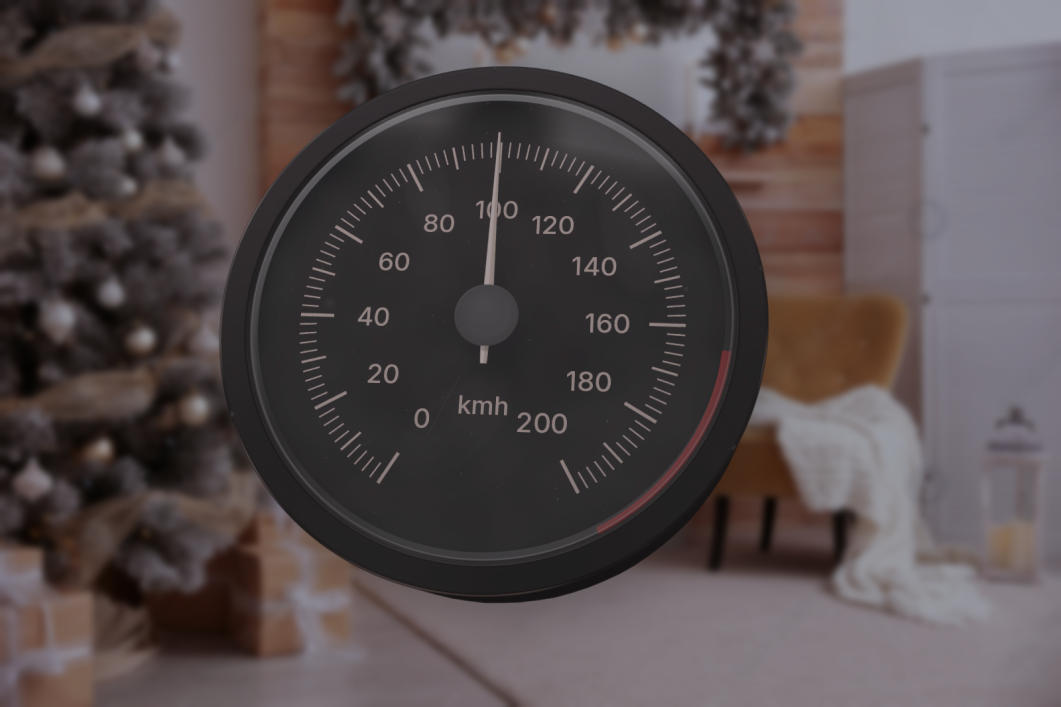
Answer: 100 km/h
